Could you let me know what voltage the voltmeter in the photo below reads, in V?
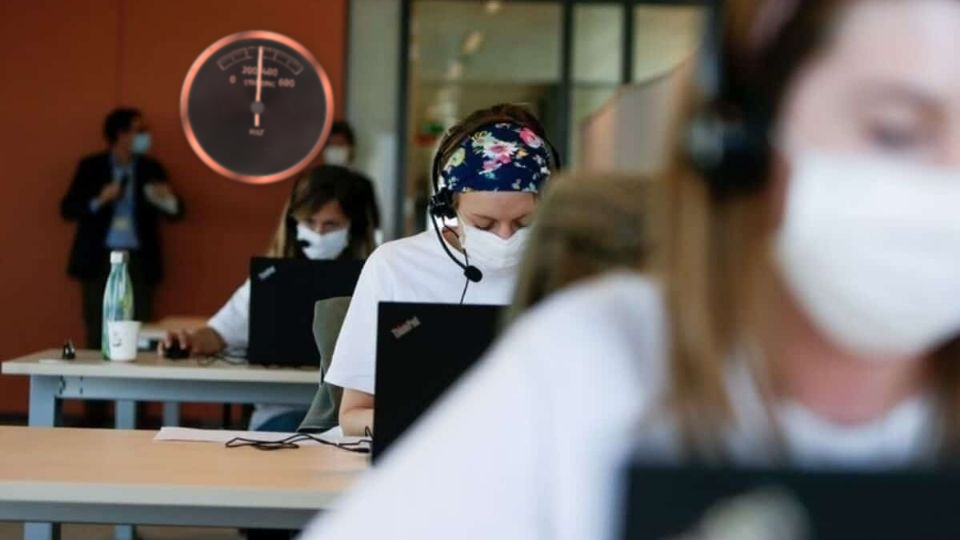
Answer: 300 V
